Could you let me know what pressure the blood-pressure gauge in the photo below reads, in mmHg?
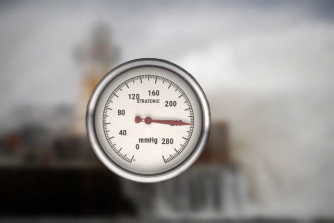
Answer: 240 mmHg
